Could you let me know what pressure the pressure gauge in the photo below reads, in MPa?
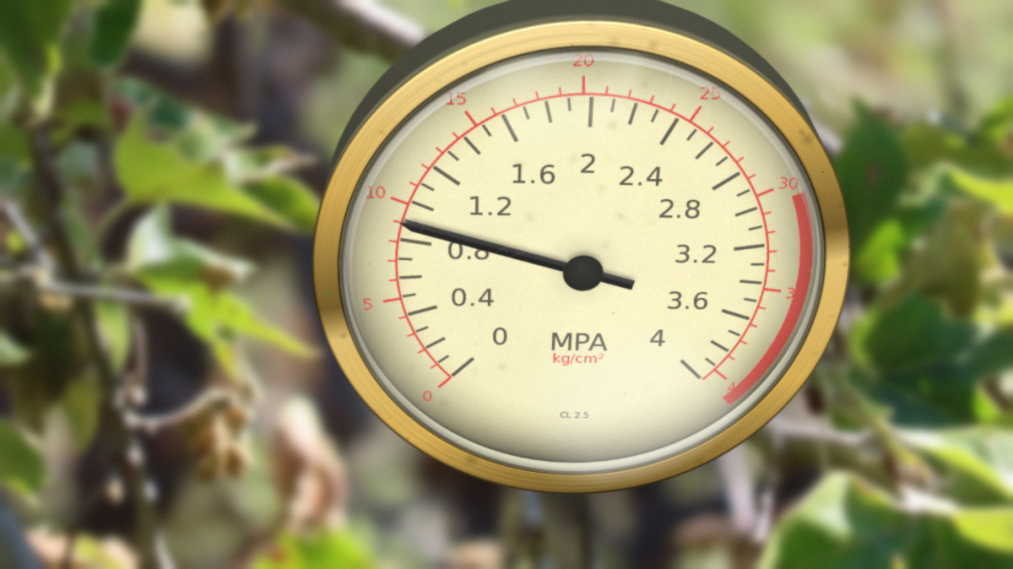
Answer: 0.9 MPa
